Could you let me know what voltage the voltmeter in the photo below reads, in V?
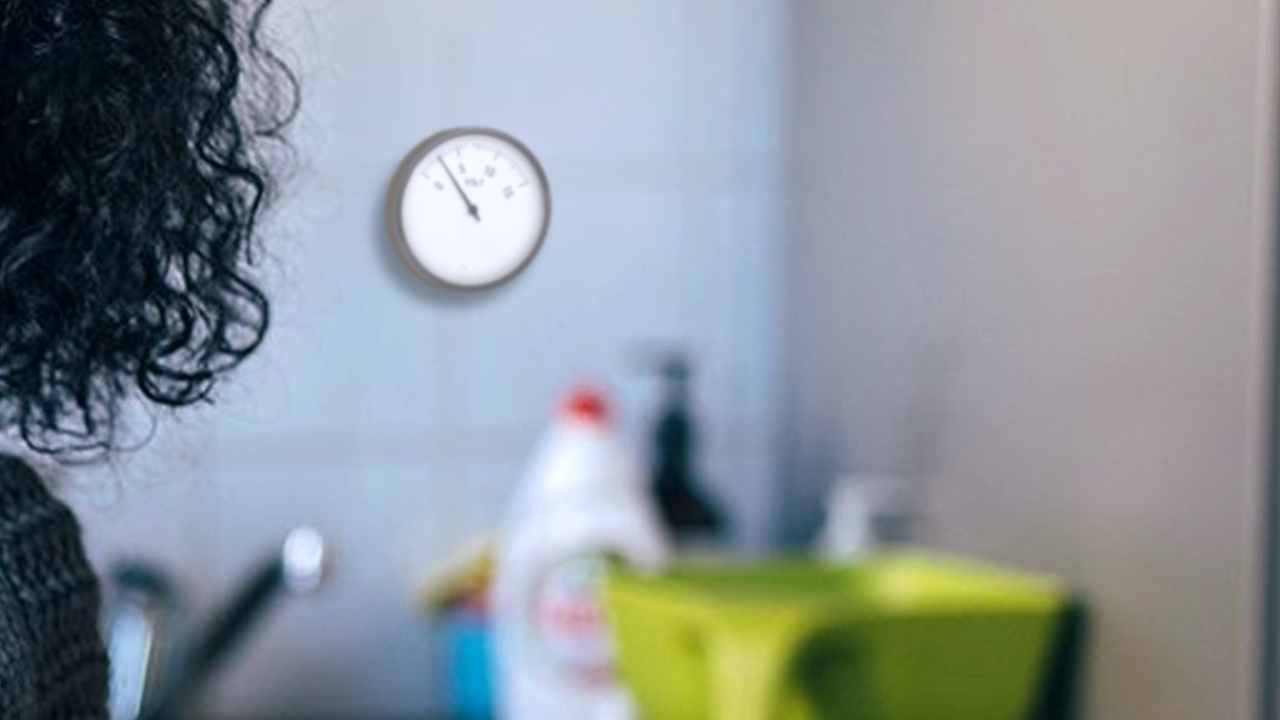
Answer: 2.5 V
